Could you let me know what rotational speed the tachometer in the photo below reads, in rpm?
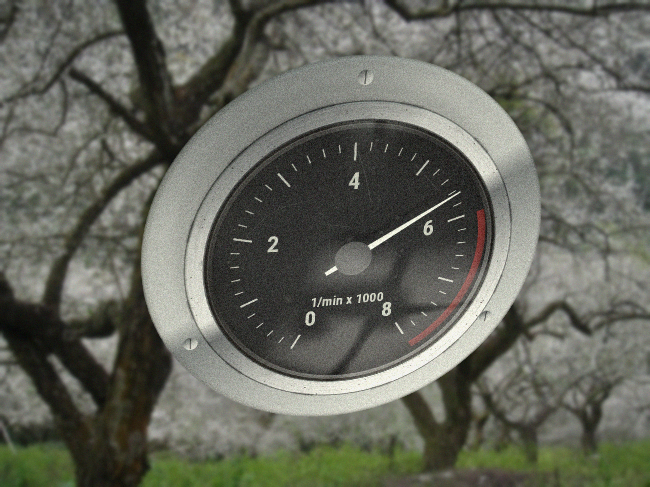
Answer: 5600 rpm
